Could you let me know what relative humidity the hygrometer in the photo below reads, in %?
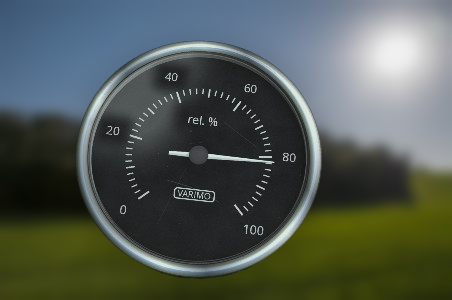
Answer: 82 %
